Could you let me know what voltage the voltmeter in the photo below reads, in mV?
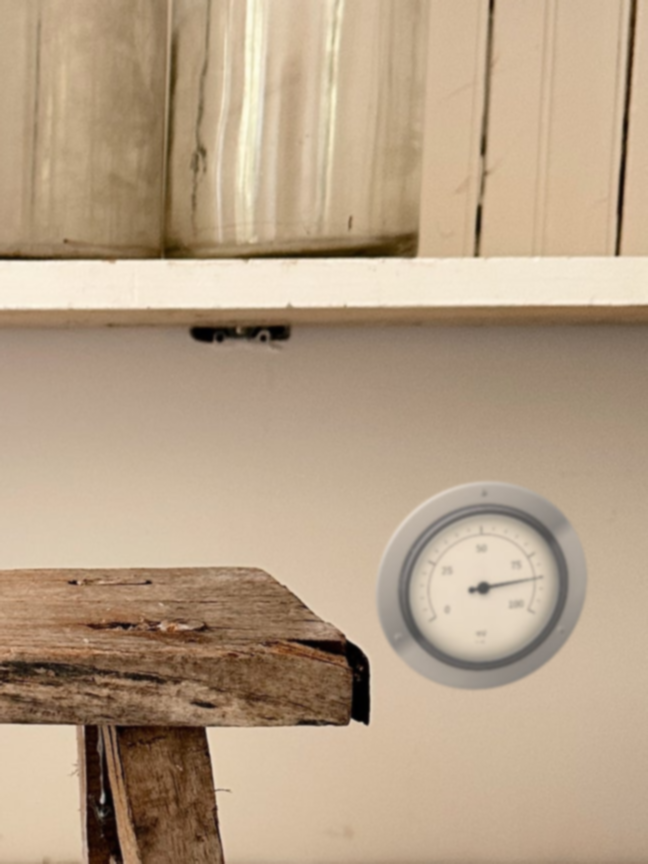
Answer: 85 mV
